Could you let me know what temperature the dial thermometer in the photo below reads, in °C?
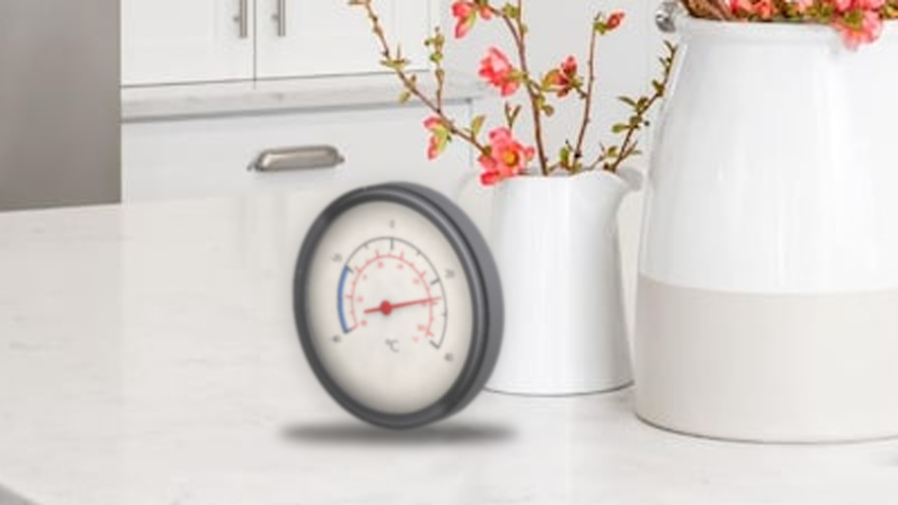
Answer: 25 °C
